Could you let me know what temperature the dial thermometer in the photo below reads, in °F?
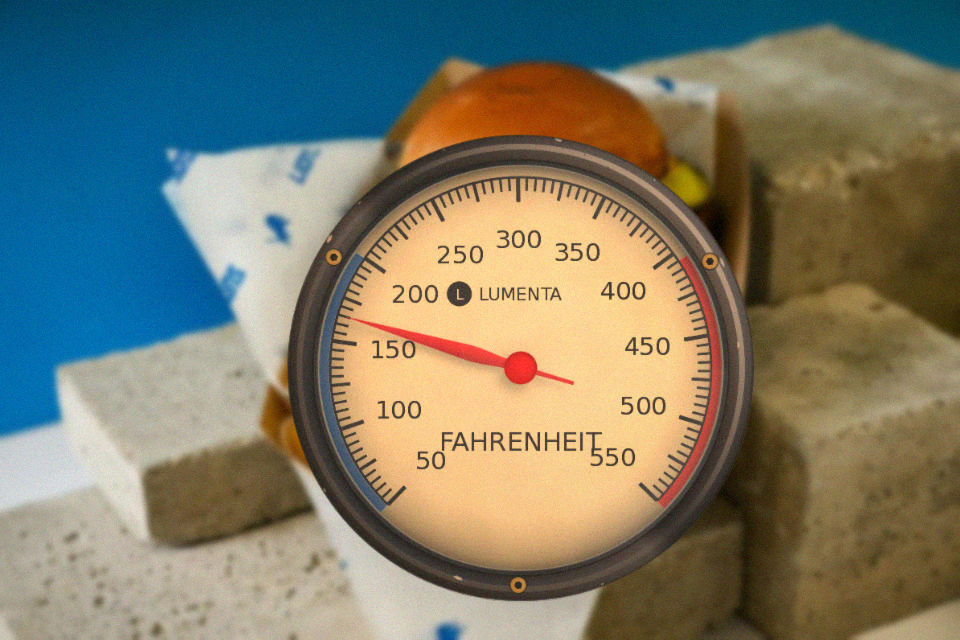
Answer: 165 °F
